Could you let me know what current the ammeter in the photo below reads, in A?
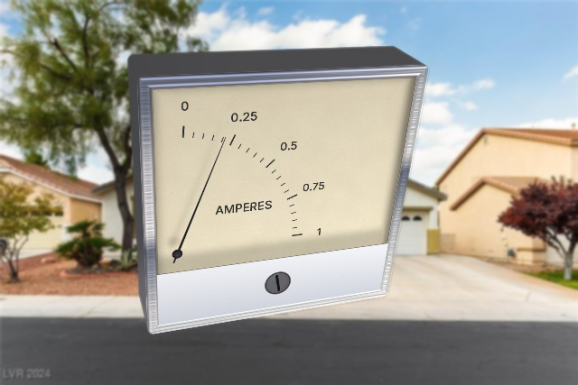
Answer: 0.2 A
